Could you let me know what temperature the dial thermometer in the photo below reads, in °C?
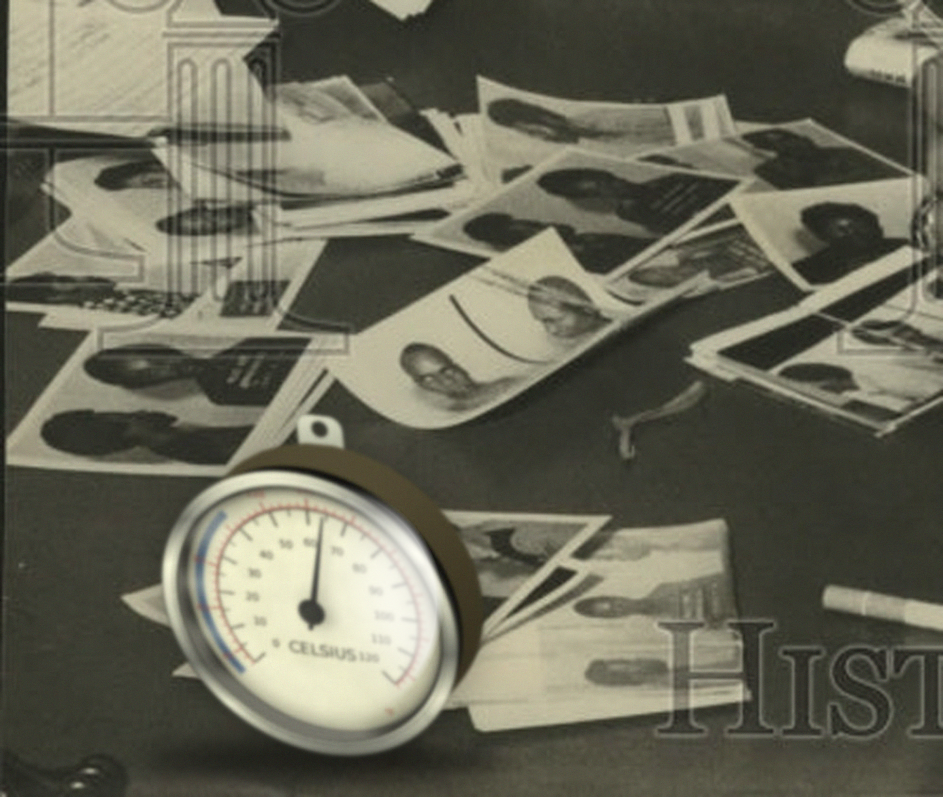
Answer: 65 °C
